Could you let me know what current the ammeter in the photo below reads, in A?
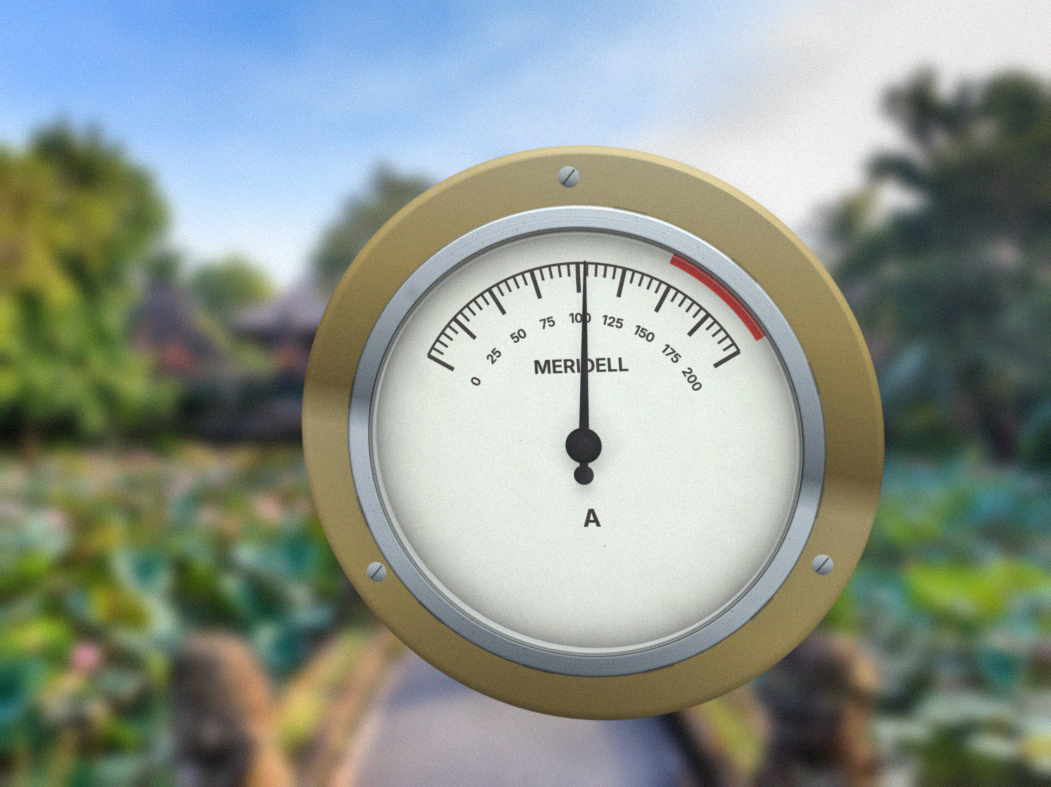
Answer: 105 A
